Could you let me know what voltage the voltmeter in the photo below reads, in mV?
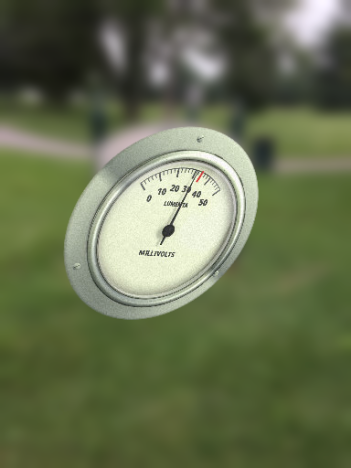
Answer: 30 mV
